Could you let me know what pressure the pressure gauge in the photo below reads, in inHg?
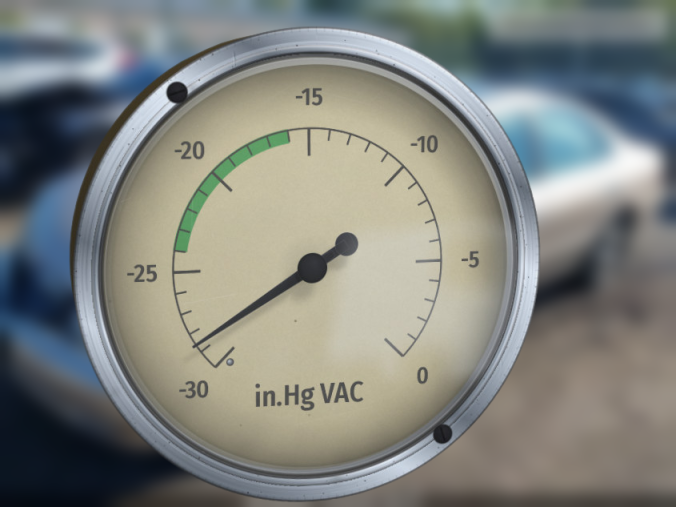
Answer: -28.5 inHg
